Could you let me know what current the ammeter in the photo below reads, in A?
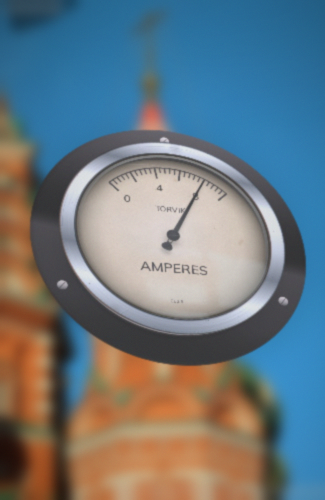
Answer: 8 A
